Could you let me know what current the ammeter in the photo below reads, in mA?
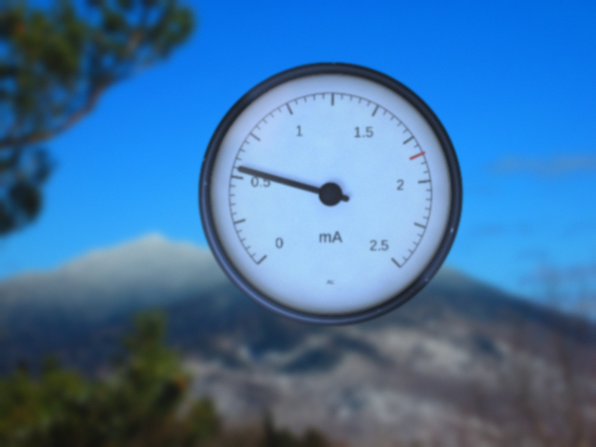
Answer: 0.55 mA
